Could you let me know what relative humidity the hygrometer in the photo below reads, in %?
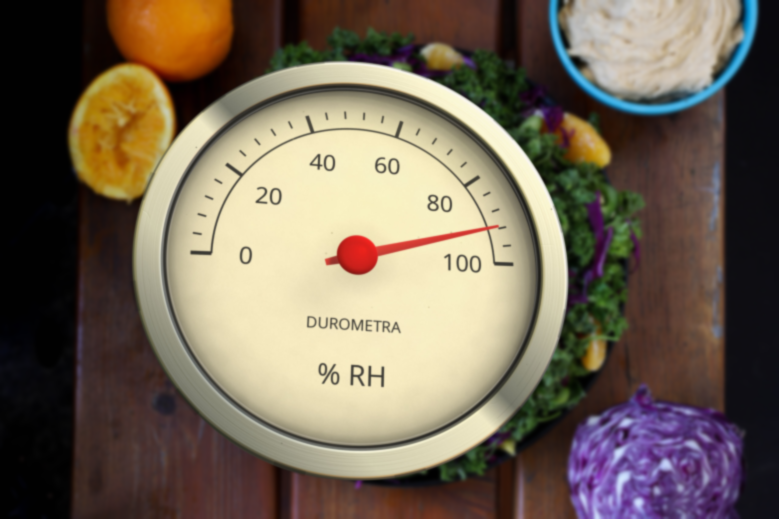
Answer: 92 %
